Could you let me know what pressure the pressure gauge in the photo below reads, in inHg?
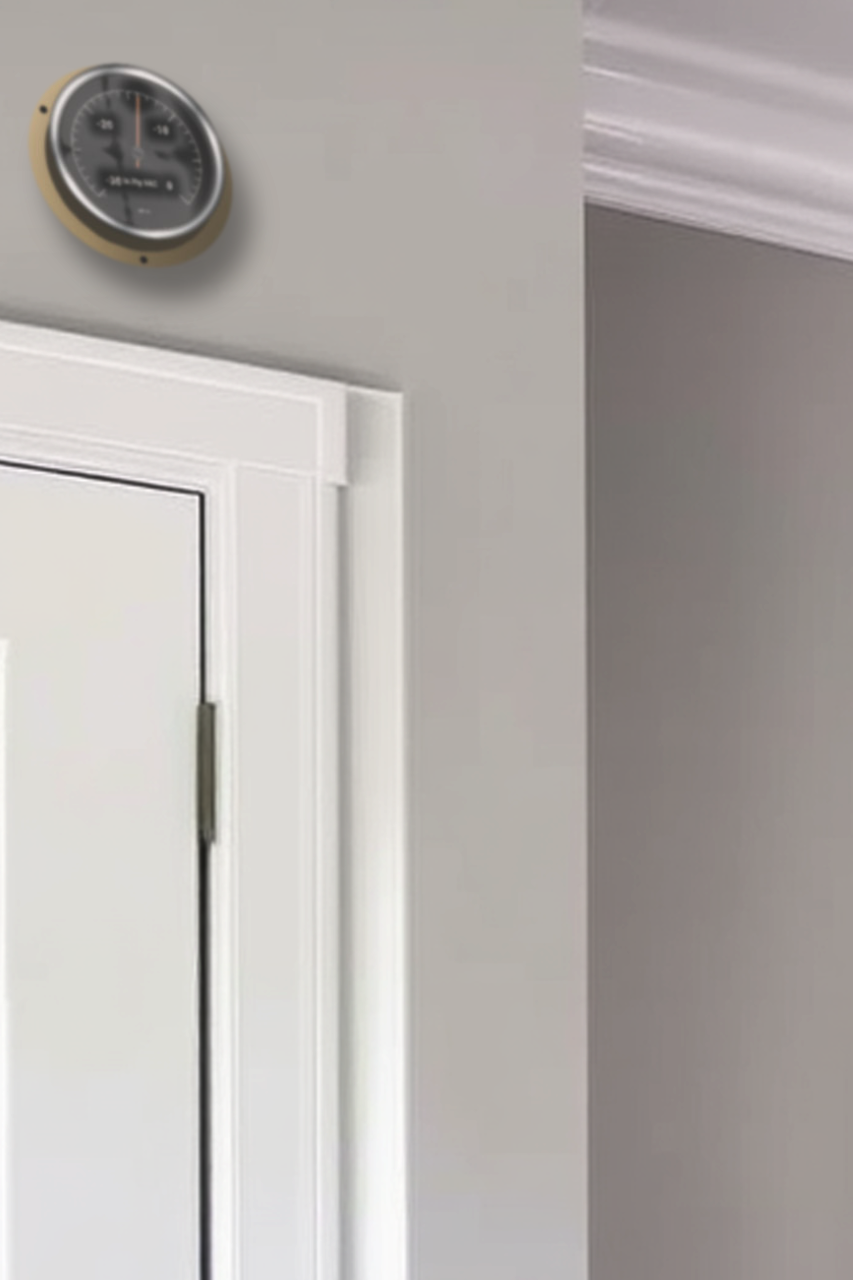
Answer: -14 inHg
